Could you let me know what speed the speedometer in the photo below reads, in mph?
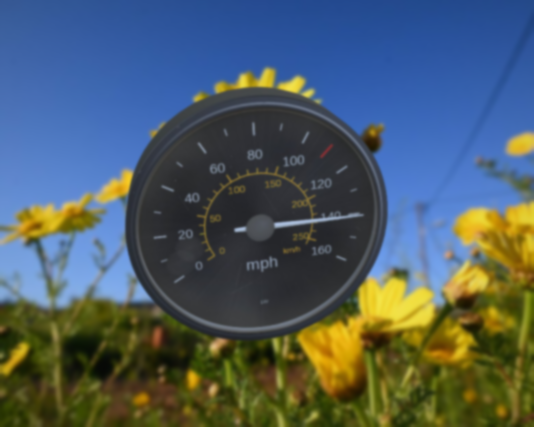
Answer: 140 mph
